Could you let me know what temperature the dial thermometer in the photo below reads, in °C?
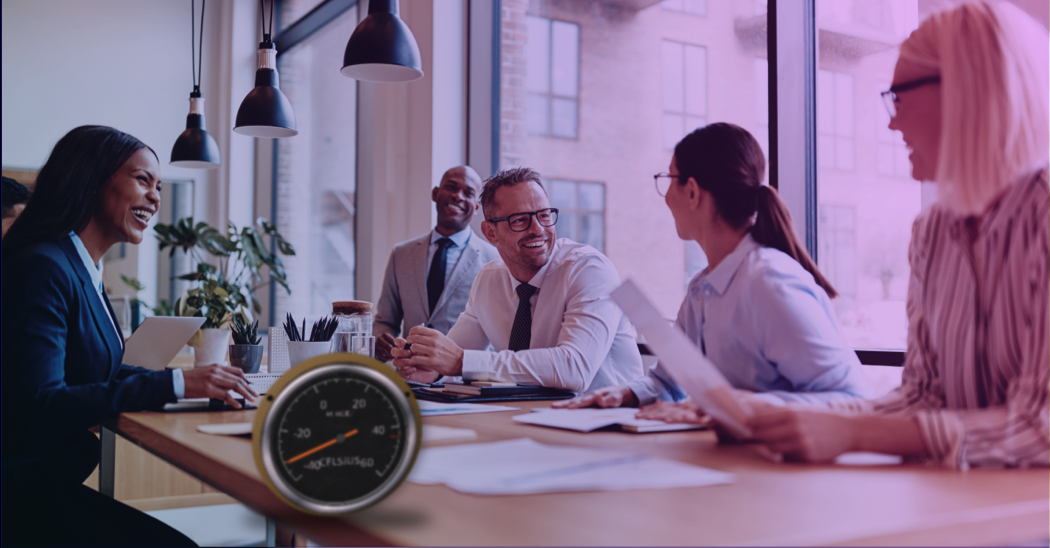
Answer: -32 °C
